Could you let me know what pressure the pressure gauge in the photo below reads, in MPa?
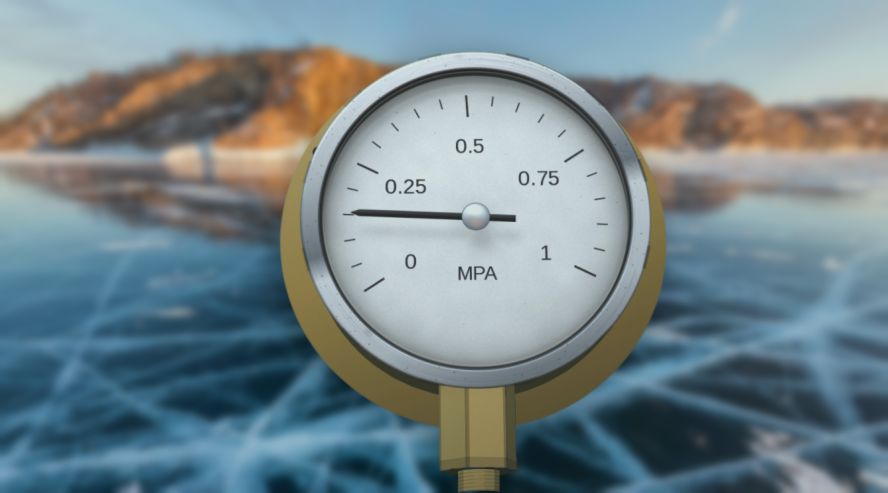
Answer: 0.15 MPa
